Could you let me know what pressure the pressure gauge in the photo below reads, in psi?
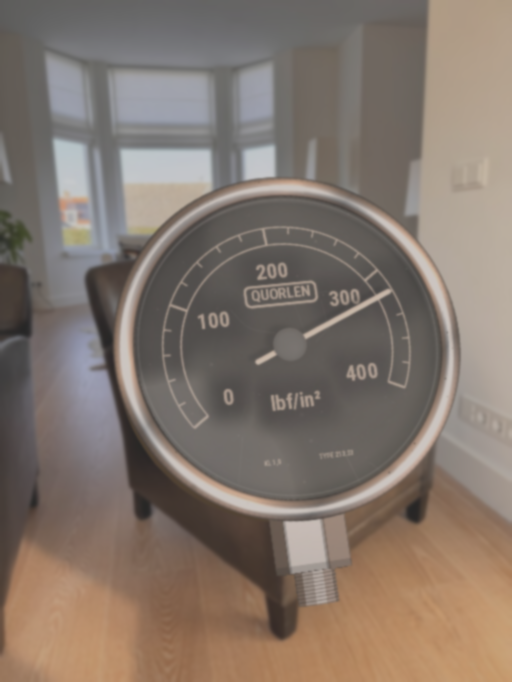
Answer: 320 psi
